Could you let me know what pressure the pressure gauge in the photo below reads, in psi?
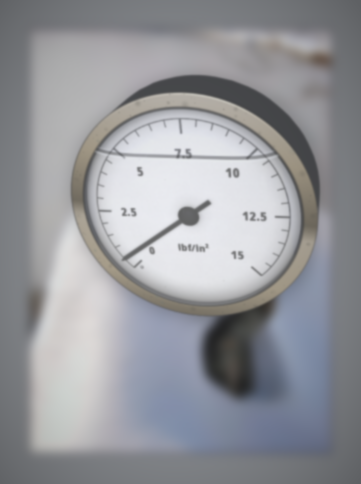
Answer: 0.5 psi
